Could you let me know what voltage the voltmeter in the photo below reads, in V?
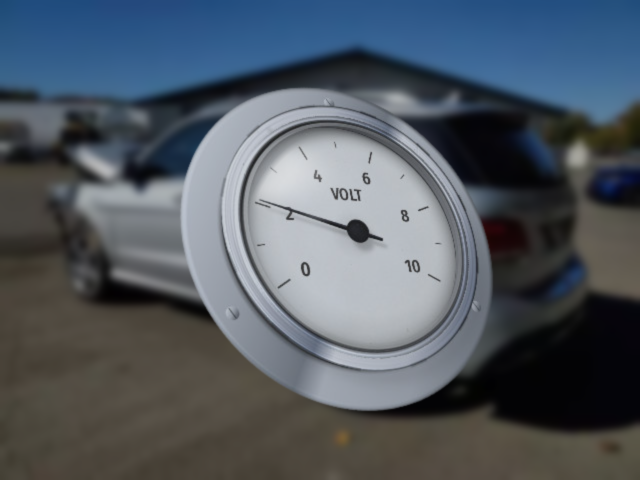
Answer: 2 V
